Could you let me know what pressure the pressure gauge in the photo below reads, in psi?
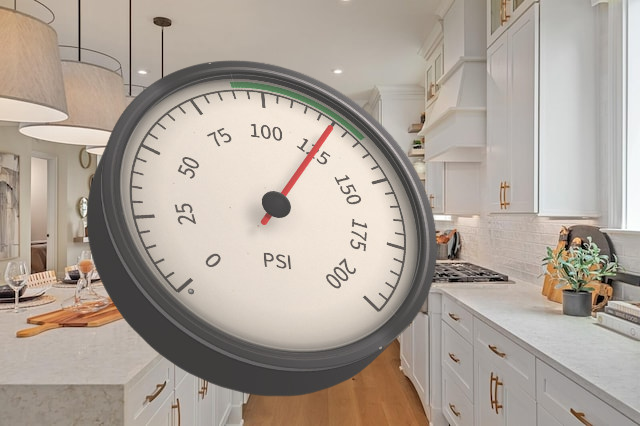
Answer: 125 psi
